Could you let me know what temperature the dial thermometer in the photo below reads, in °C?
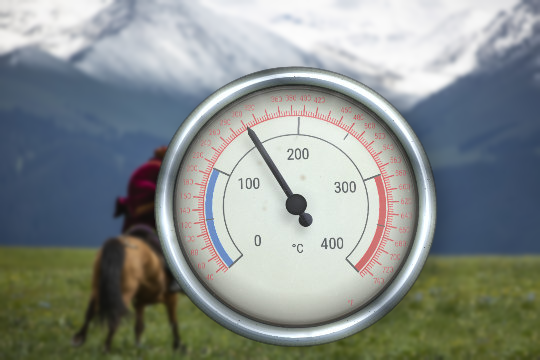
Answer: 150 °C
